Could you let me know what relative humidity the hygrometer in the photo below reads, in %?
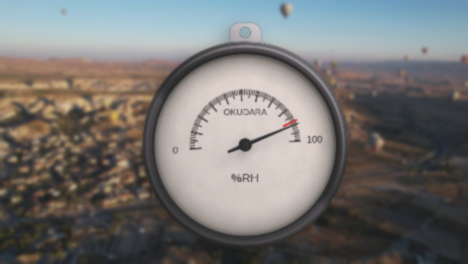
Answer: 90 %
